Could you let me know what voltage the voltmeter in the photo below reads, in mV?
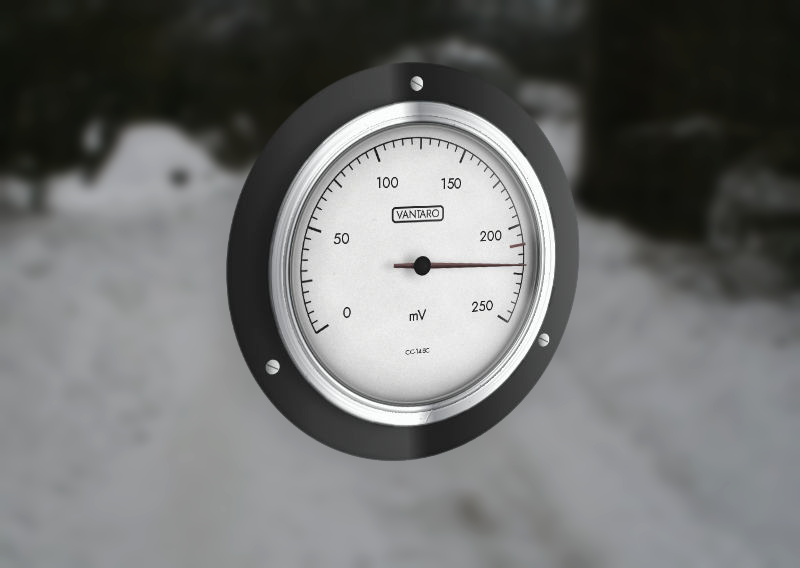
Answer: 220 mV
